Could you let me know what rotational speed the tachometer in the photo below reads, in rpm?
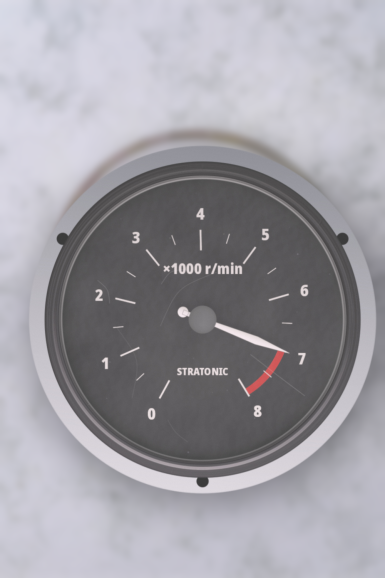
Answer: 7000 rpm
